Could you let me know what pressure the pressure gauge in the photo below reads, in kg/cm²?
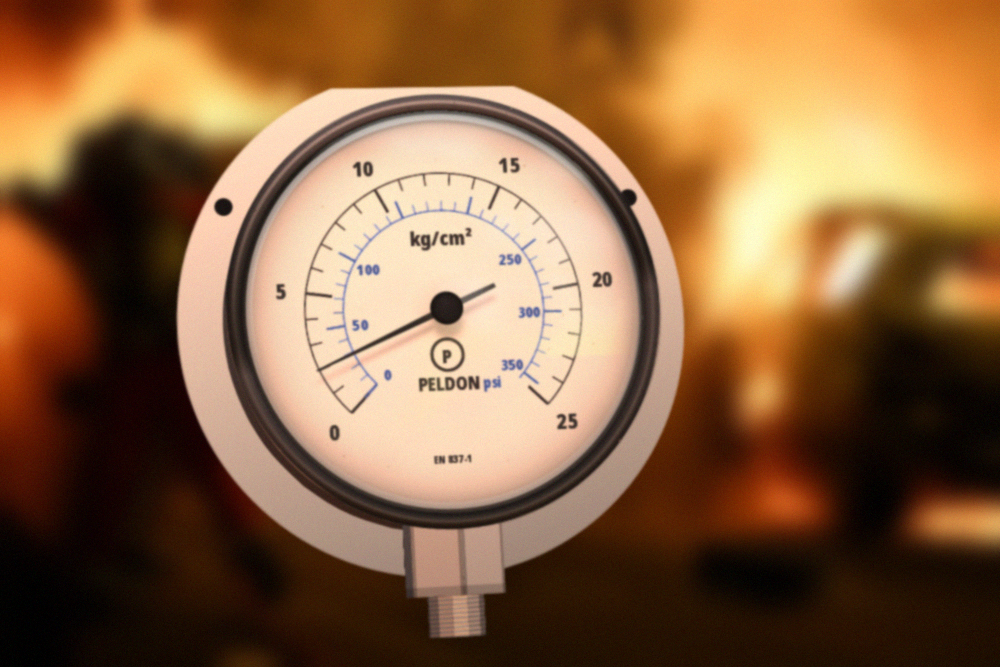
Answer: 2 kg/cm²
